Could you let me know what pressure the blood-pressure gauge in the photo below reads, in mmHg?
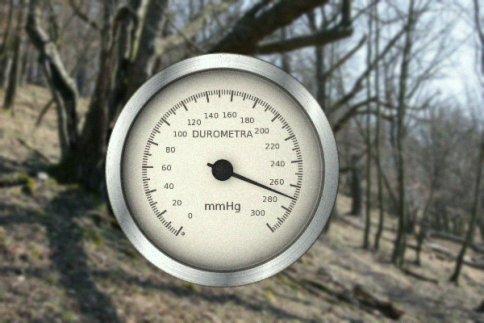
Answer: 270 mmHg
